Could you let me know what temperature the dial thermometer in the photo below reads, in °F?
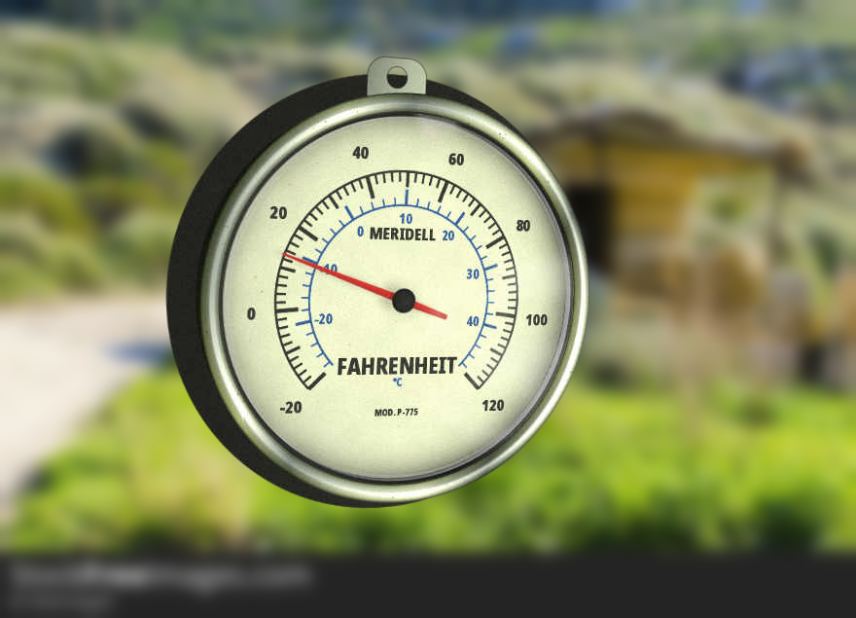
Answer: 13 °F
